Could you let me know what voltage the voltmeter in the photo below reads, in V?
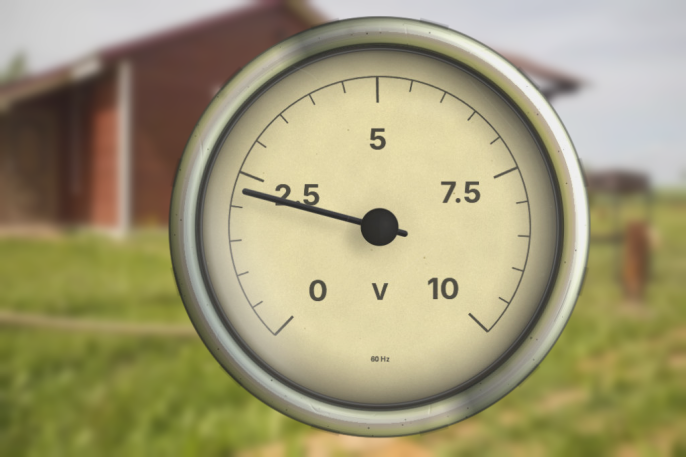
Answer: 2.25 V
